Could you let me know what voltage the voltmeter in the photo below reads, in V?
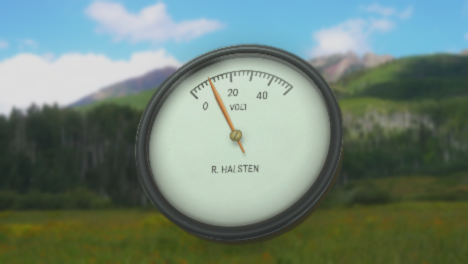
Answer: 10 V
